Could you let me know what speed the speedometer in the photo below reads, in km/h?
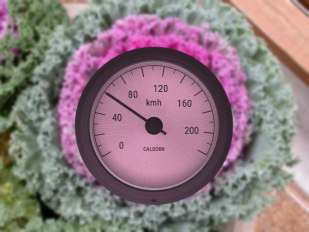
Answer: 60 km/h
